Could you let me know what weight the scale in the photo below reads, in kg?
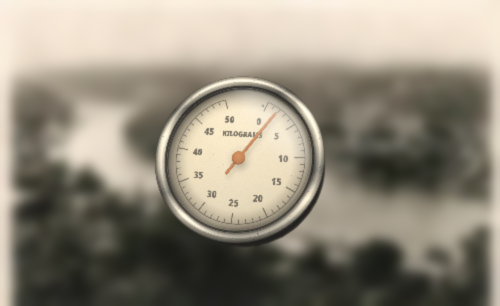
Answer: 2 kg
